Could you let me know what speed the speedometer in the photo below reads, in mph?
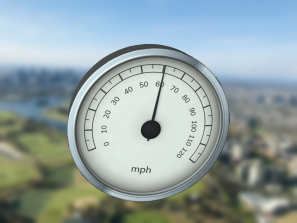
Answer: 60 mph
